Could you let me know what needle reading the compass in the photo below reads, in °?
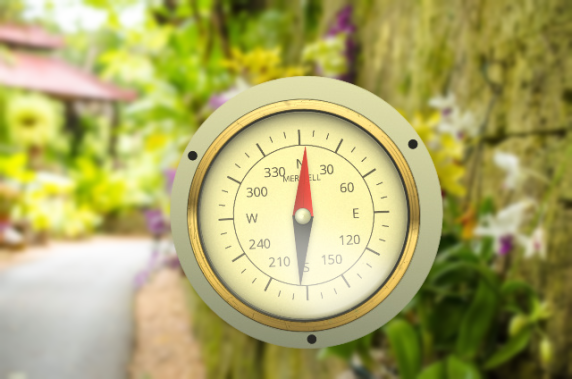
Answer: 5 °
